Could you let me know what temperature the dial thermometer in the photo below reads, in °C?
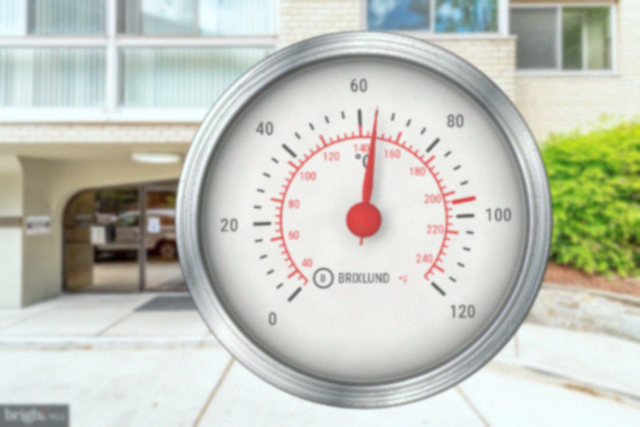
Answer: 64 °C
